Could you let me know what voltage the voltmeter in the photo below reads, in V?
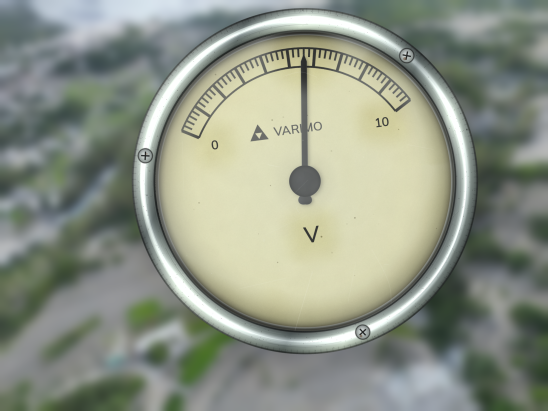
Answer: 5.6 V
